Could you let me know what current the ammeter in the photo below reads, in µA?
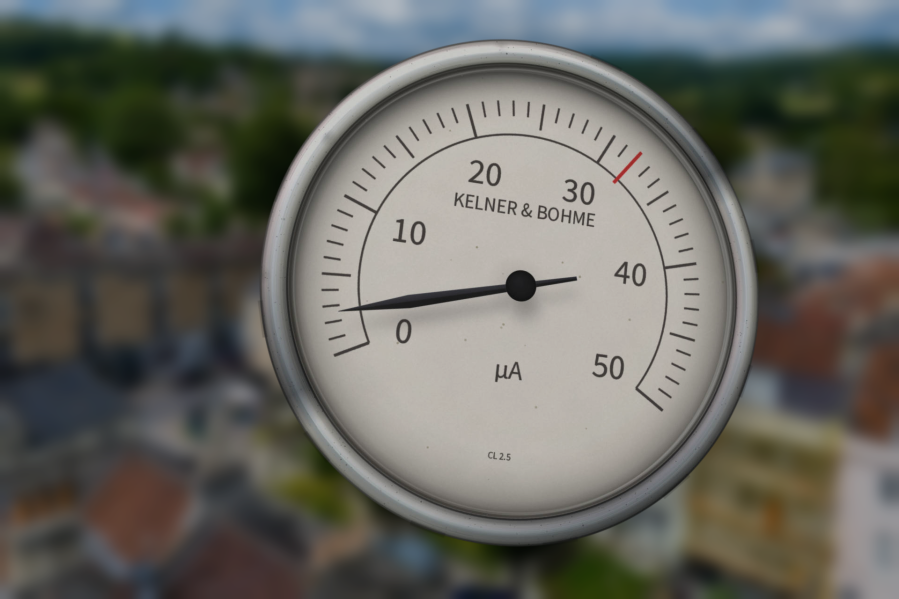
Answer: 2.5 µA
